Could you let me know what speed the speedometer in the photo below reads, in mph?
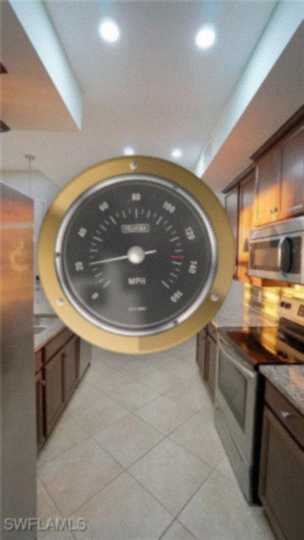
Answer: 20 mph
